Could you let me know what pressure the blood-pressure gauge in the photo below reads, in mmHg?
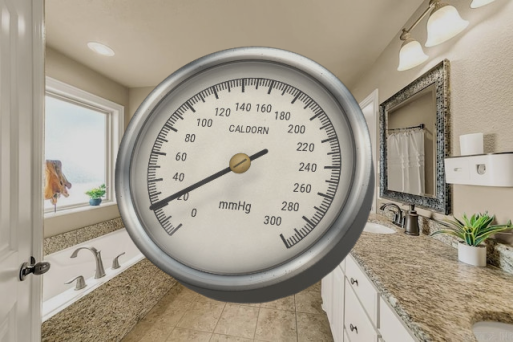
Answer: 20 mmHg
